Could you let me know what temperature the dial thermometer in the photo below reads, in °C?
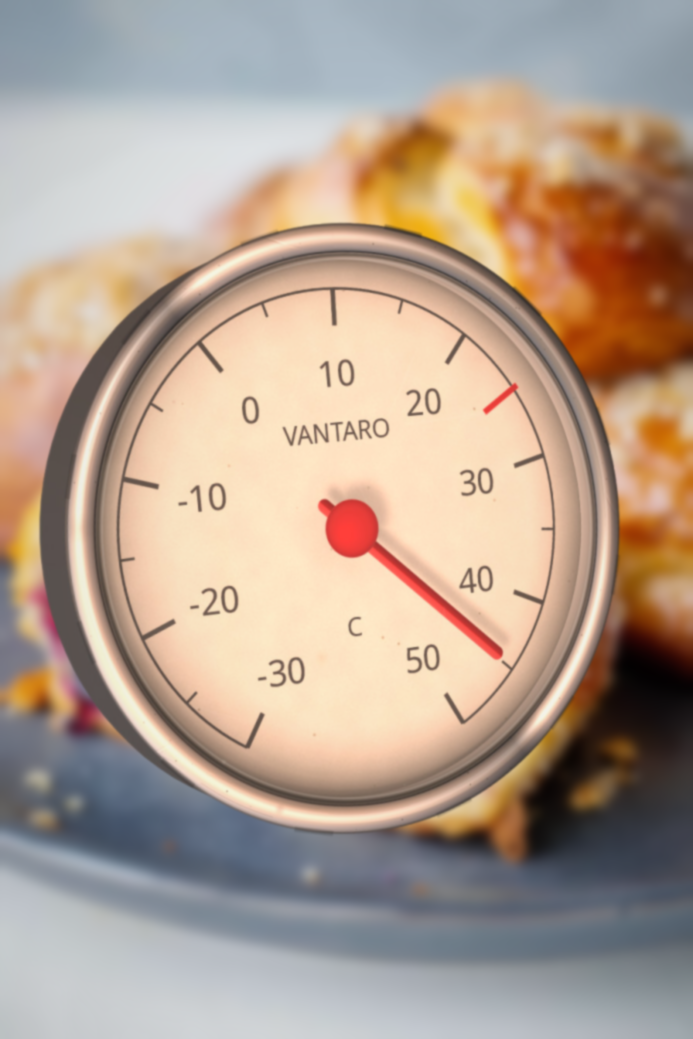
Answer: 45 °C
